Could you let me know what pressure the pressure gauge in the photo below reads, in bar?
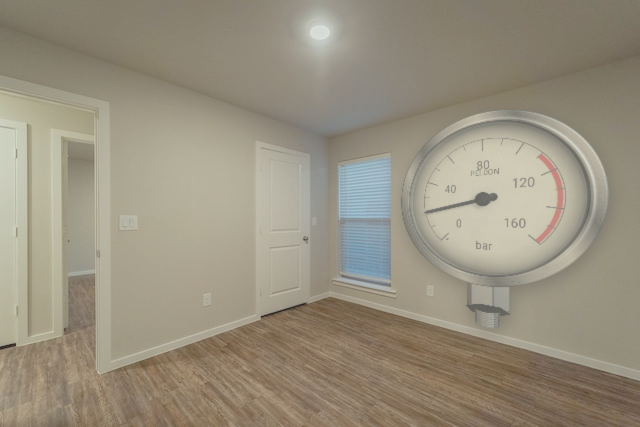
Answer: 20 bar
